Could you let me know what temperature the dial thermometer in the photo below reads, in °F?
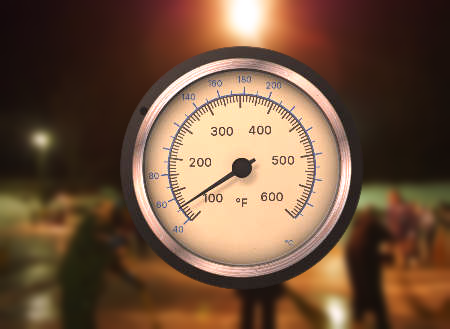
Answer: 125 °F
